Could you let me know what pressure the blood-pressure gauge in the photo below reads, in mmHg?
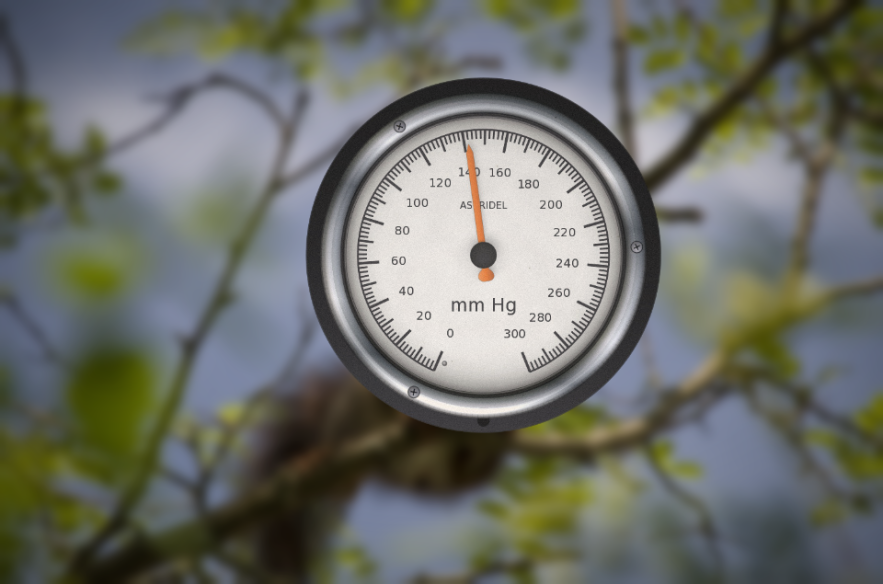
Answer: 142 mmHg
